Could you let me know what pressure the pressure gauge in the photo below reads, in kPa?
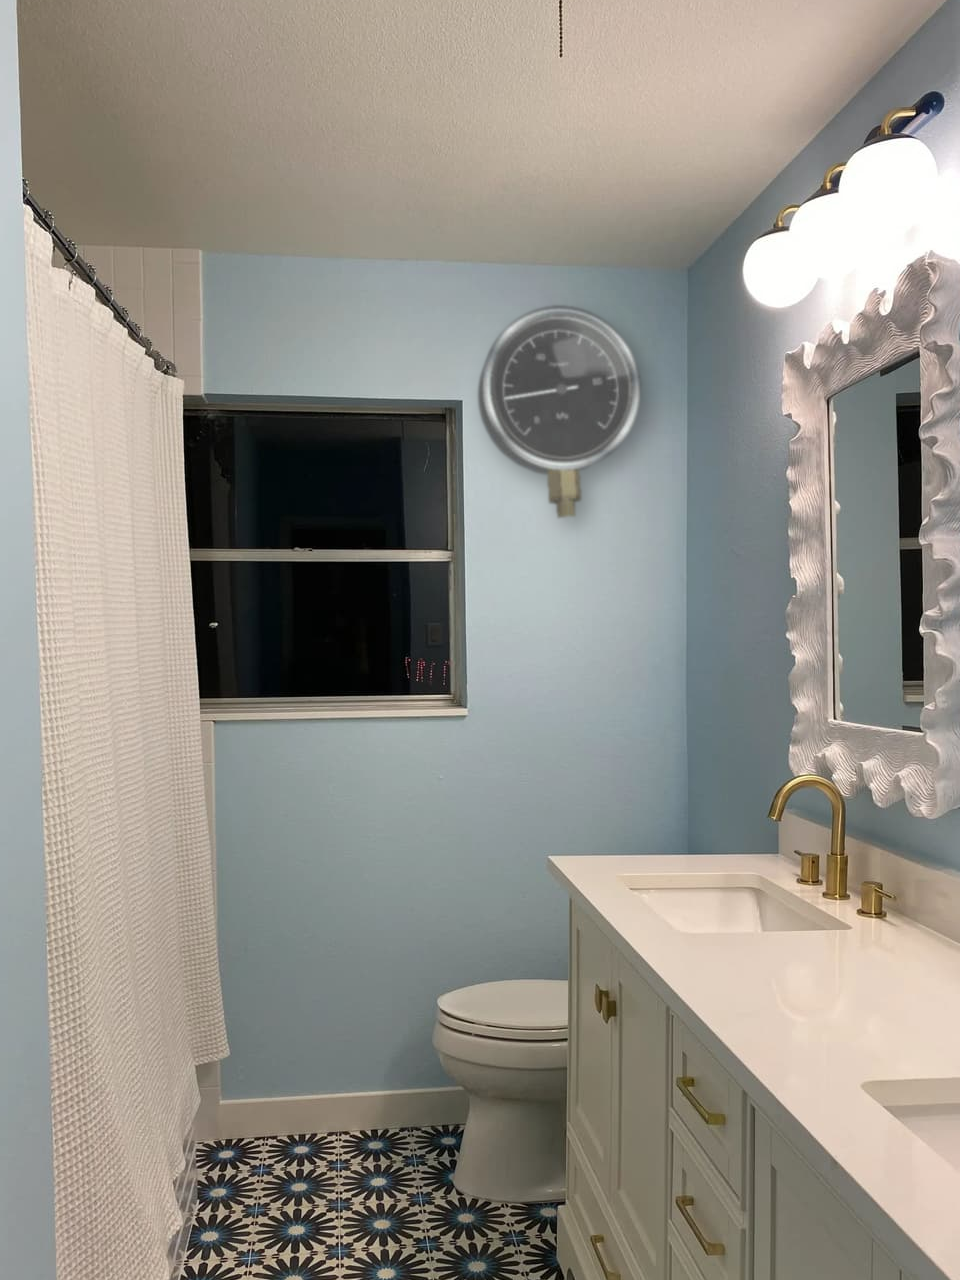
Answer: 15 kPa
